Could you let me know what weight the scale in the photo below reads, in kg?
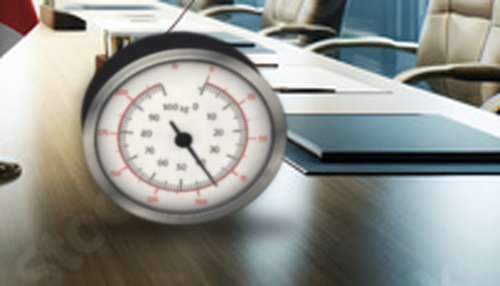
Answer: 40 kg
